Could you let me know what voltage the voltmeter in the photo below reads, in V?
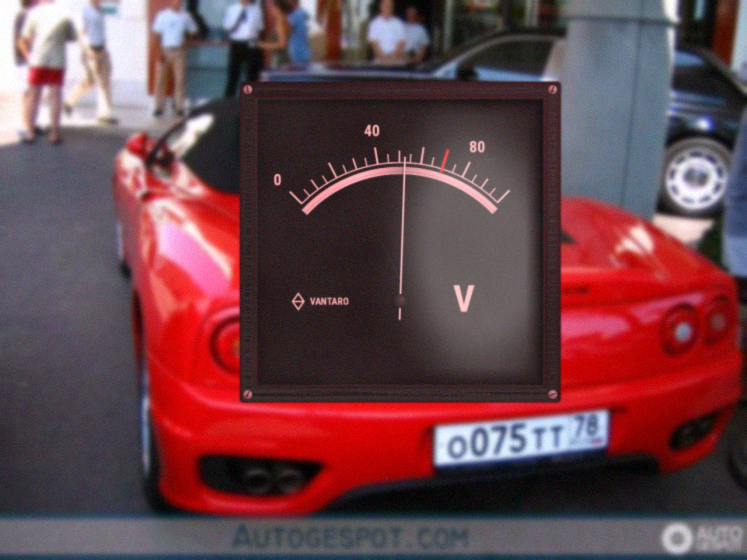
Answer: 52.5 V
